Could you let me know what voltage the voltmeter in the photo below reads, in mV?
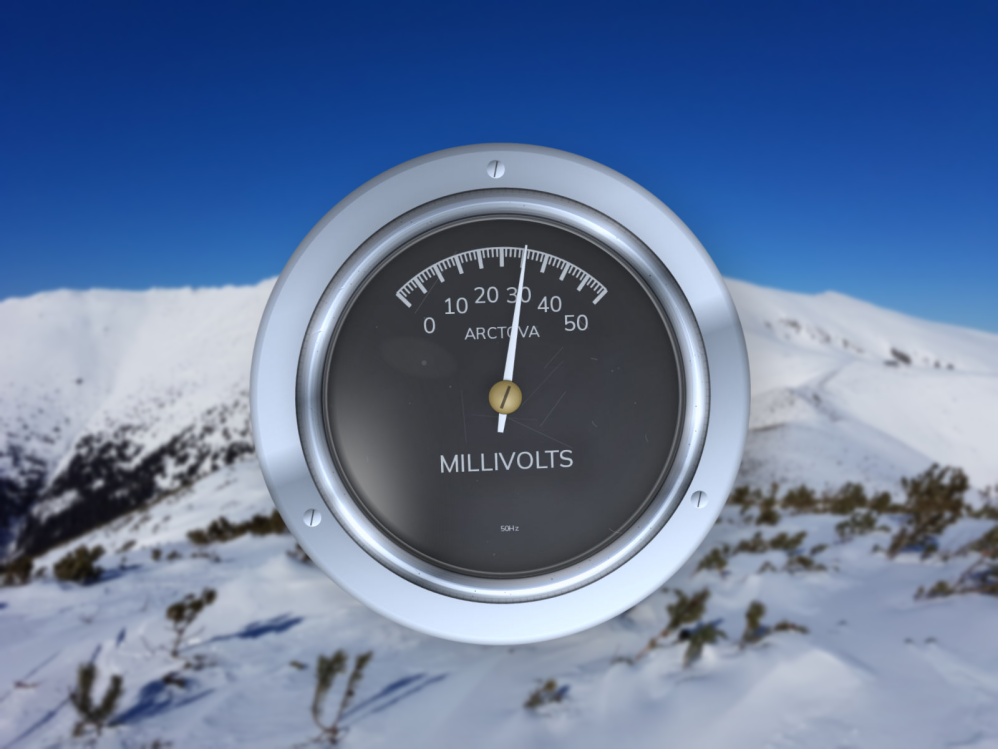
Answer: 30 mV
